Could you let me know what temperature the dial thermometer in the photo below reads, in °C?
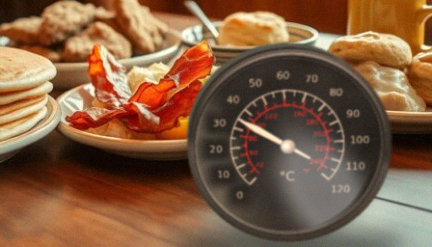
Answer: 35 °C
